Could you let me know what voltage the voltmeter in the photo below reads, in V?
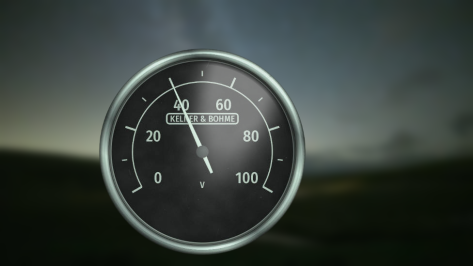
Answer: 40 V
